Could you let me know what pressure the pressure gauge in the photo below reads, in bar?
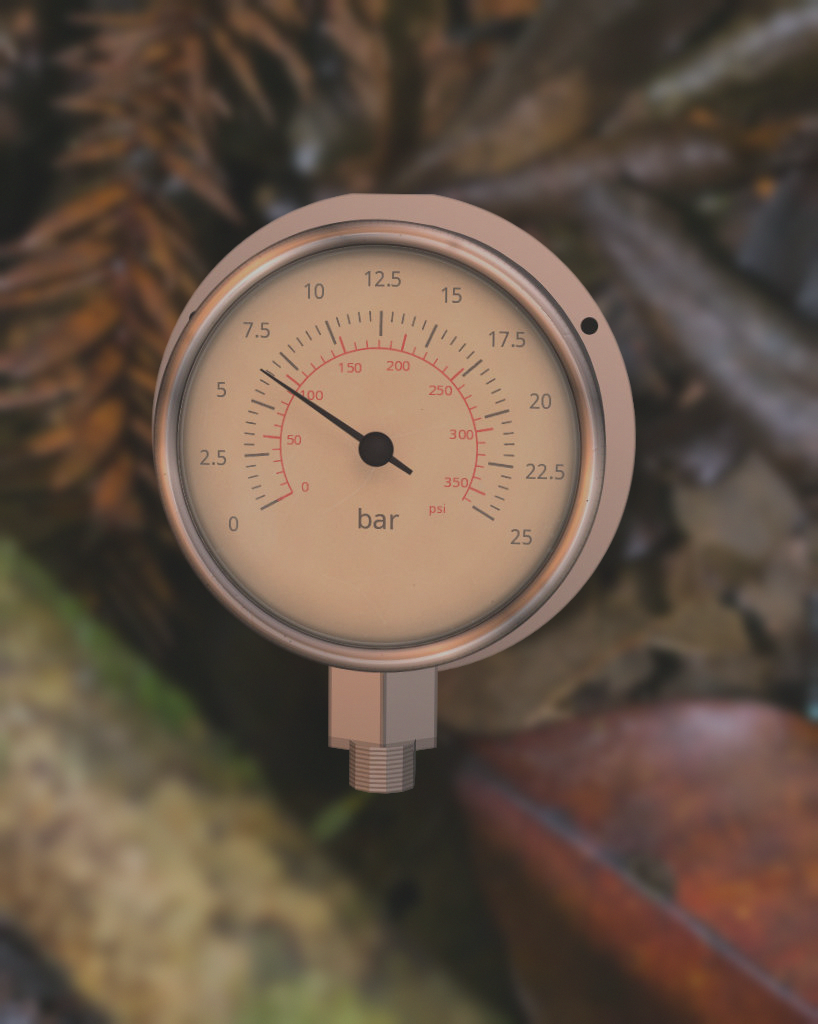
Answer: 6.5 bar
